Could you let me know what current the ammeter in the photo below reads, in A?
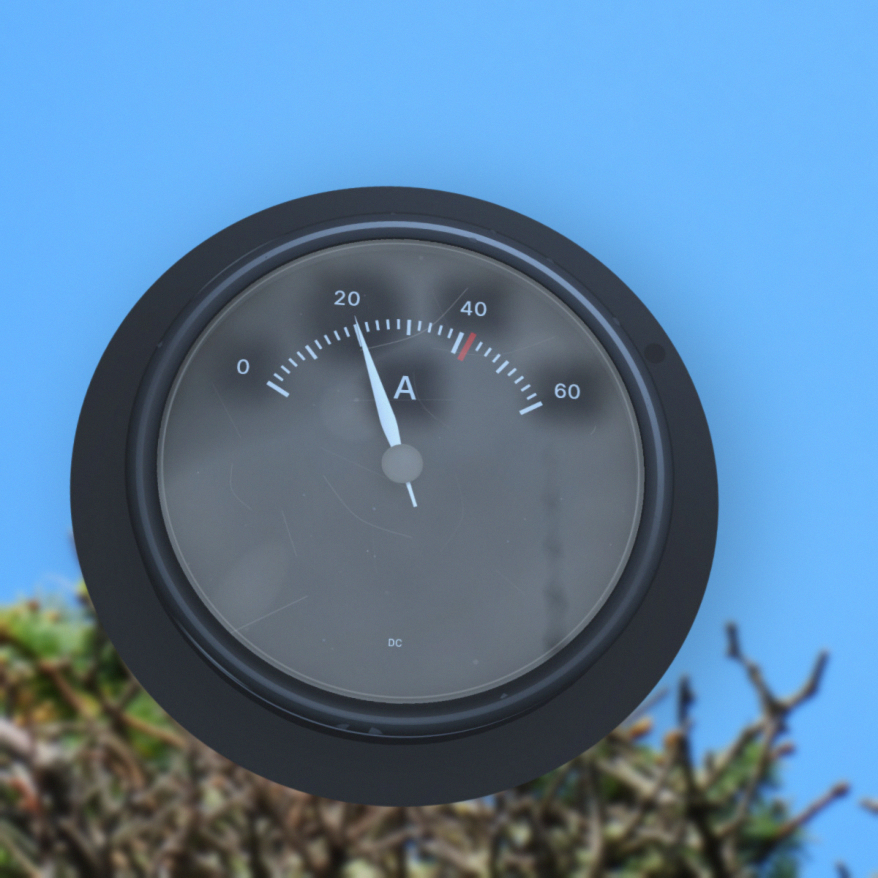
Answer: 20 A
